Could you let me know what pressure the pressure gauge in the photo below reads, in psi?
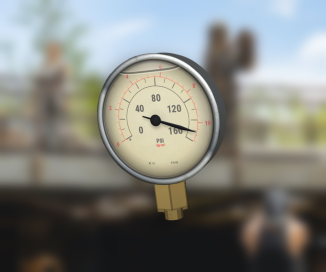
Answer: 150 psi
